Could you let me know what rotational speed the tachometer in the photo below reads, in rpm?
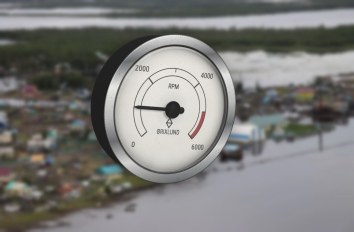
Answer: 1000 rpm
